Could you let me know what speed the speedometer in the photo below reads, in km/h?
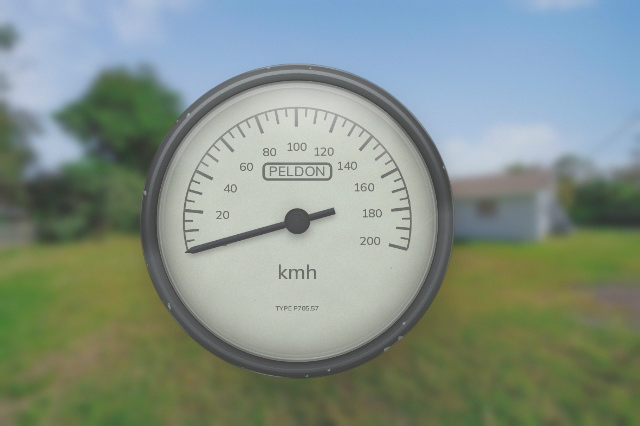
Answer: 0 km/h
